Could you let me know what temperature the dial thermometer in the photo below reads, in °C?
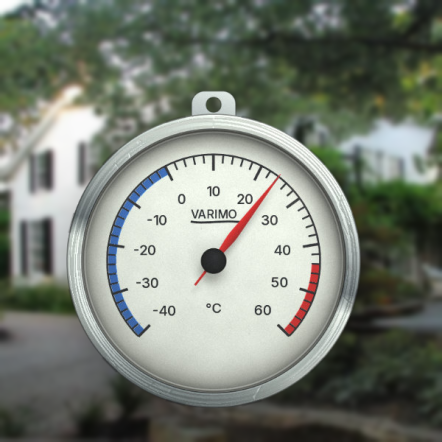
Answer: 24 °C
